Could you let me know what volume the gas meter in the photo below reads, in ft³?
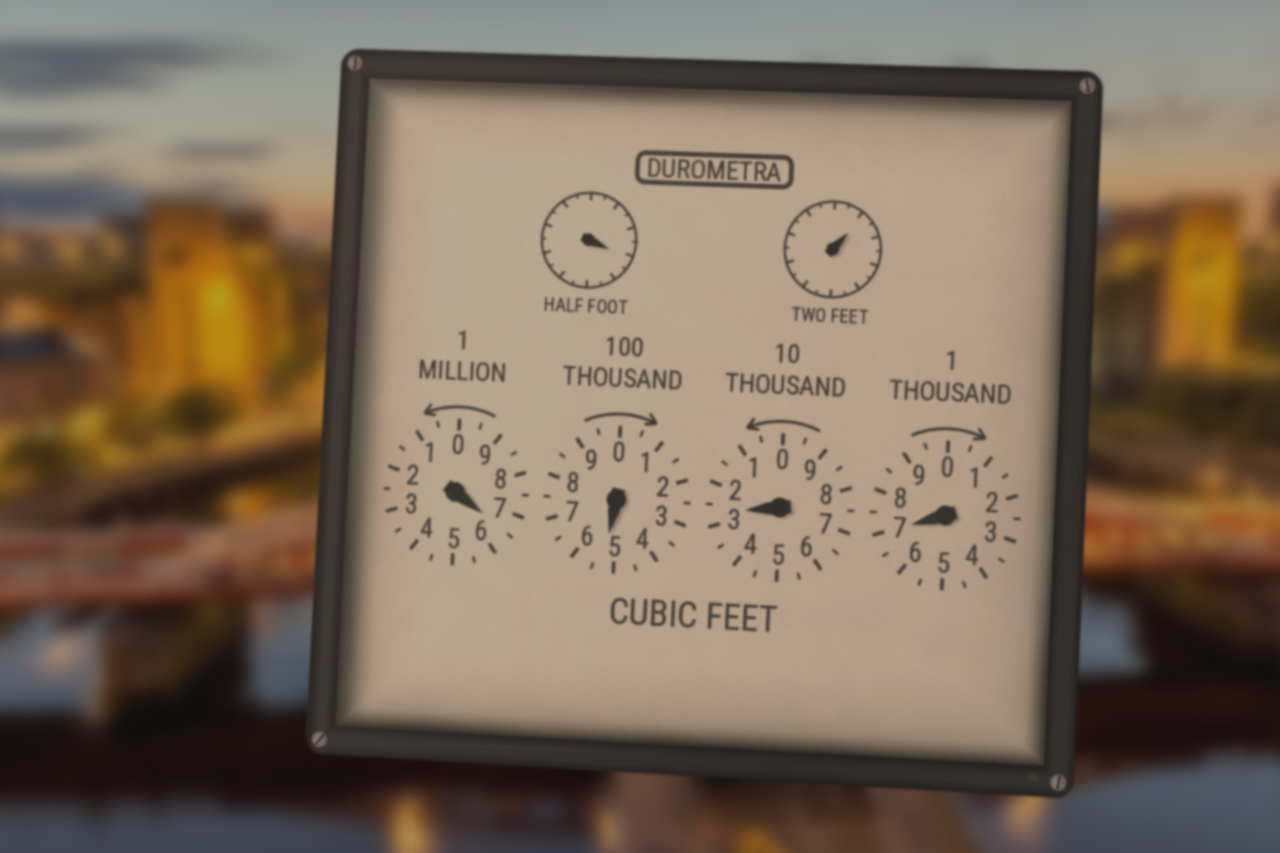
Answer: 652700 ft³
